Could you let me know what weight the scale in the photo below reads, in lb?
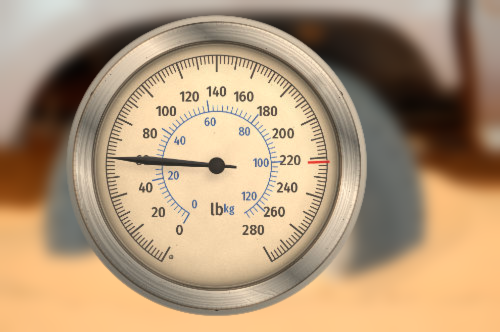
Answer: 60 lb
